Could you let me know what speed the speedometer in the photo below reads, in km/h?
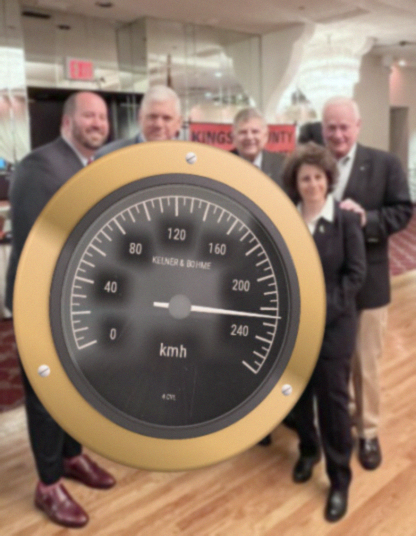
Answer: 225 km/h
